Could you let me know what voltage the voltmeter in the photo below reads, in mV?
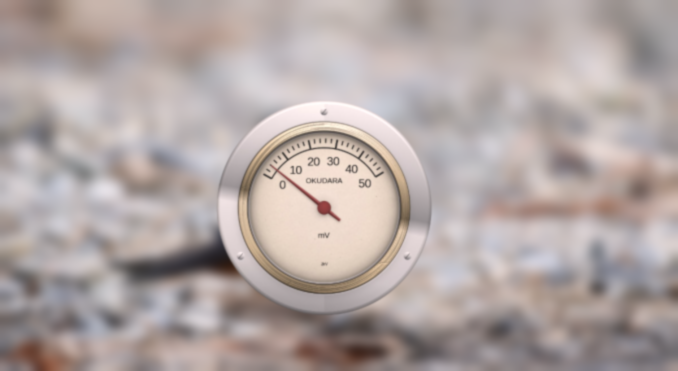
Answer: 4 mV
